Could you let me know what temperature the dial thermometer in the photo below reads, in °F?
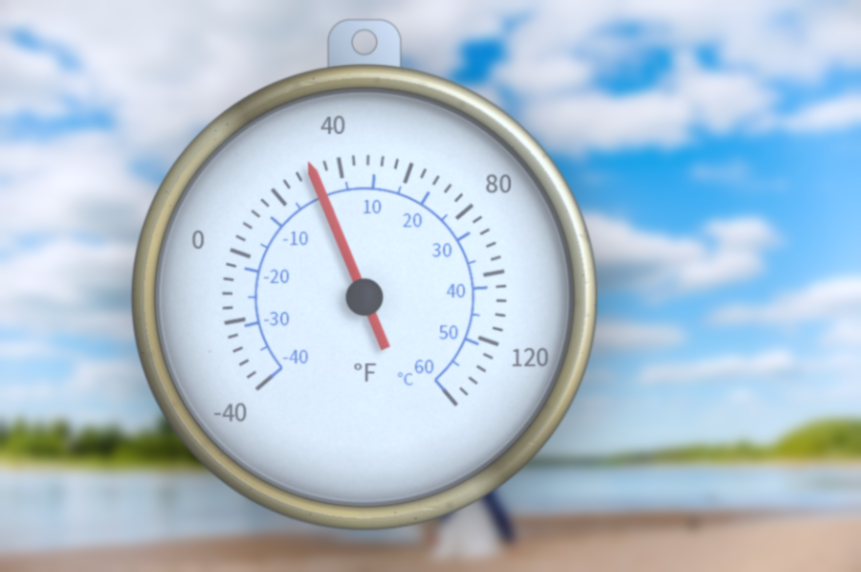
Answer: 32 °F
